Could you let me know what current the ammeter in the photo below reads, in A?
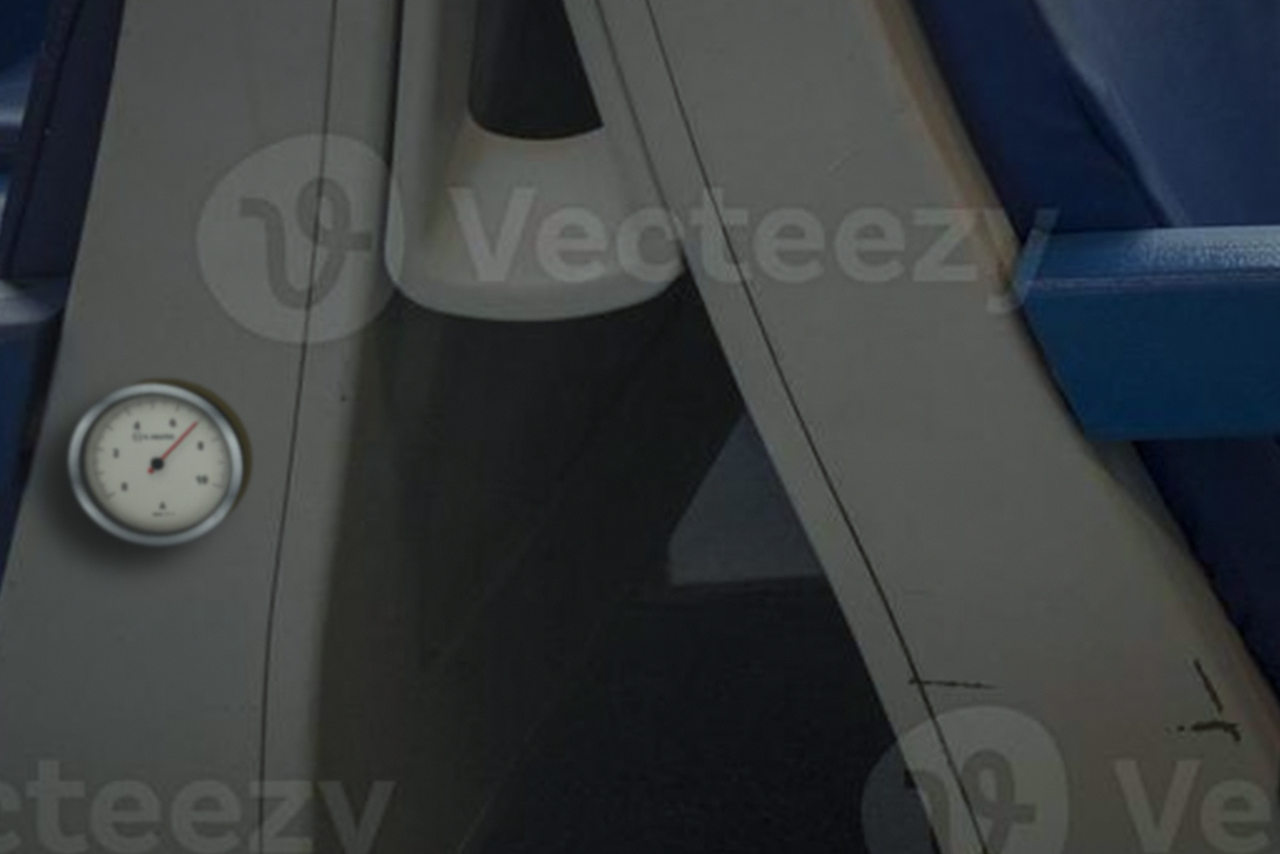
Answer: 7 A
